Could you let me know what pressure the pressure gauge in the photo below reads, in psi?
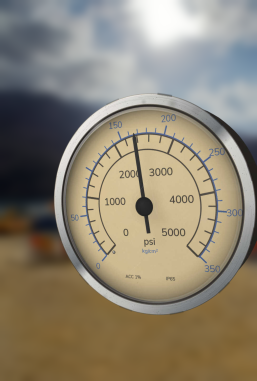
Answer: 2400 psi
